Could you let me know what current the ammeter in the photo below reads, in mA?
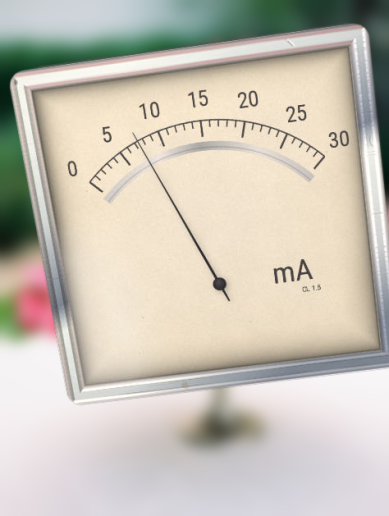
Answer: 7.5 mA
